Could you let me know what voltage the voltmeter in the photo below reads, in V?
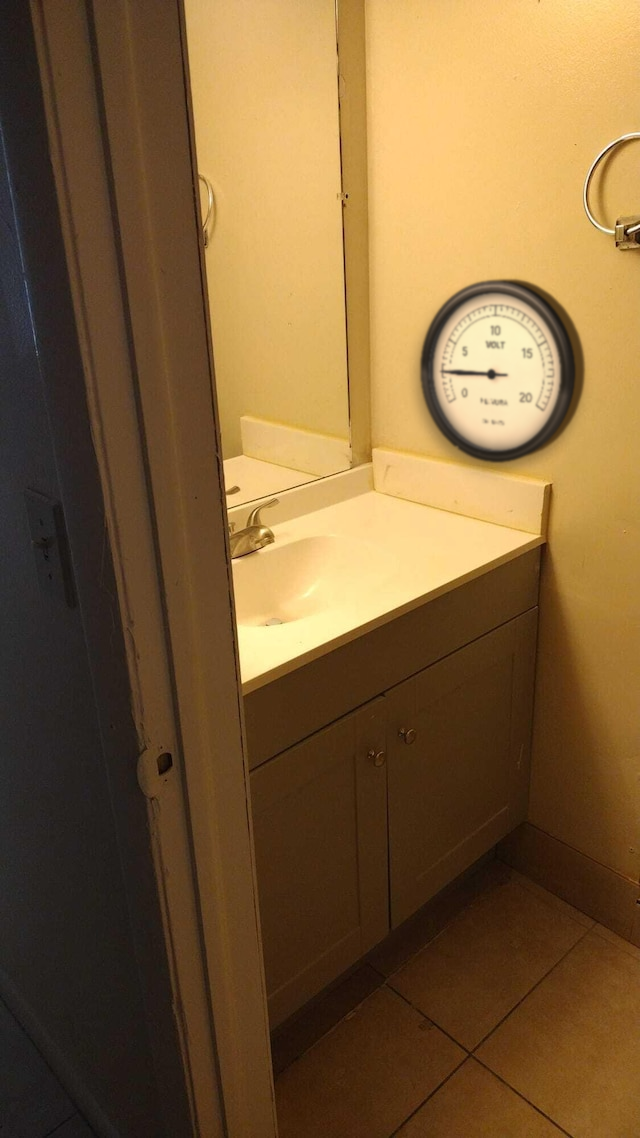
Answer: 2.5 V
